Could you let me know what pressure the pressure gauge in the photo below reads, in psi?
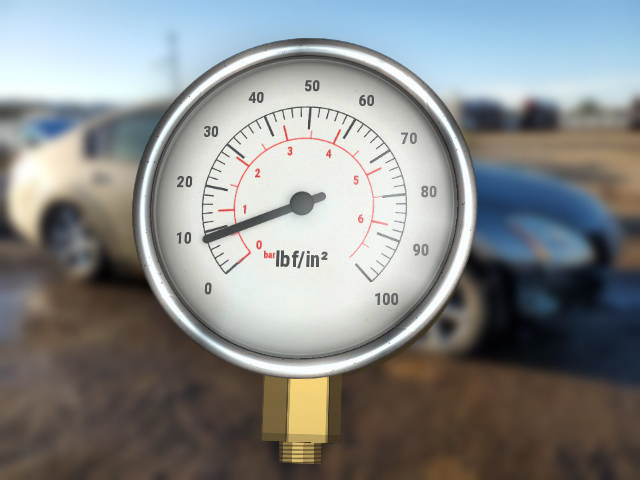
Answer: 8 psi
